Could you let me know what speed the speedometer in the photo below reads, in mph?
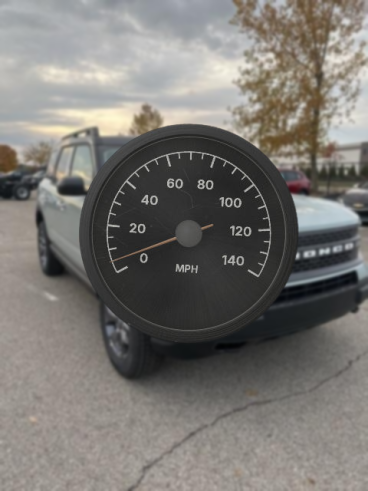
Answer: 5 mph
